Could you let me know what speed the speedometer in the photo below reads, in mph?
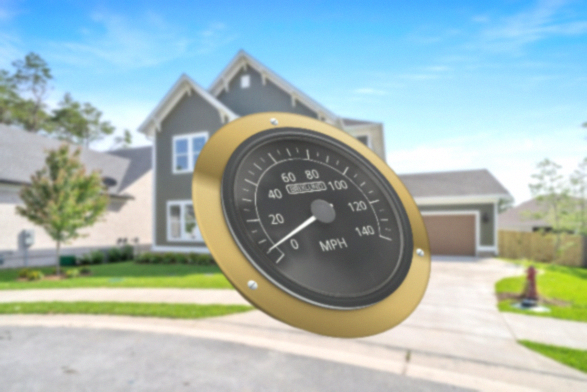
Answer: 5 mph
